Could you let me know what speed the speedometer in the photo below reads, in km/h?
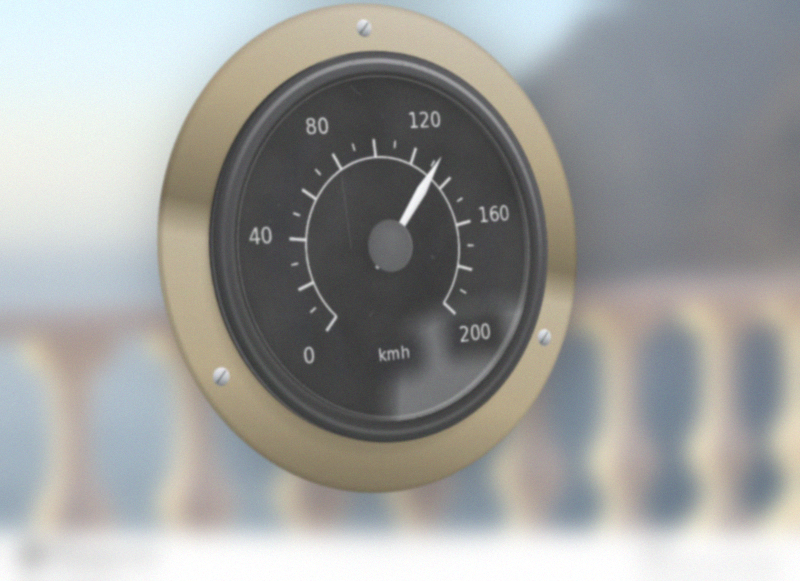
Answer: 130 km/h
